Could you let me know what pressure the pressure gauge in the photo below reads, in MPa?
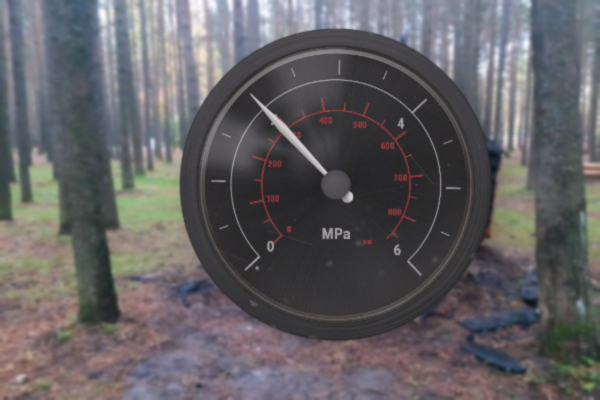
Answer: 2 MPa
